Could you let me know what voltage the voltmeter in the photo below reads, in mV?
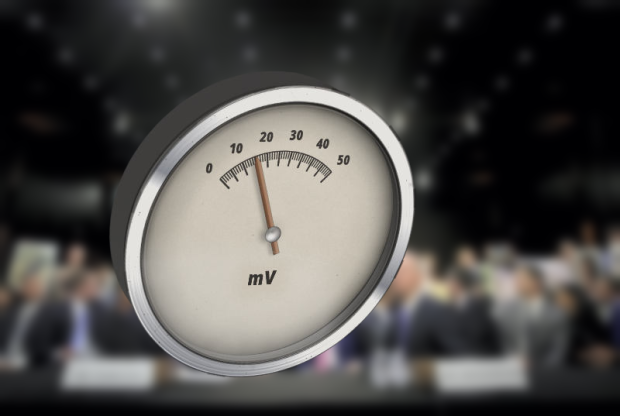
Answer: 15 mV
